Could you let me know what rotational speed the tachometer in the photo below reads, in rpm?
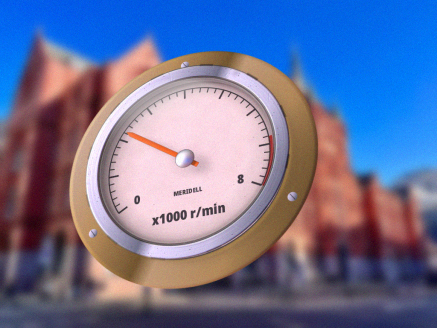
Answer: 2200 rpm
